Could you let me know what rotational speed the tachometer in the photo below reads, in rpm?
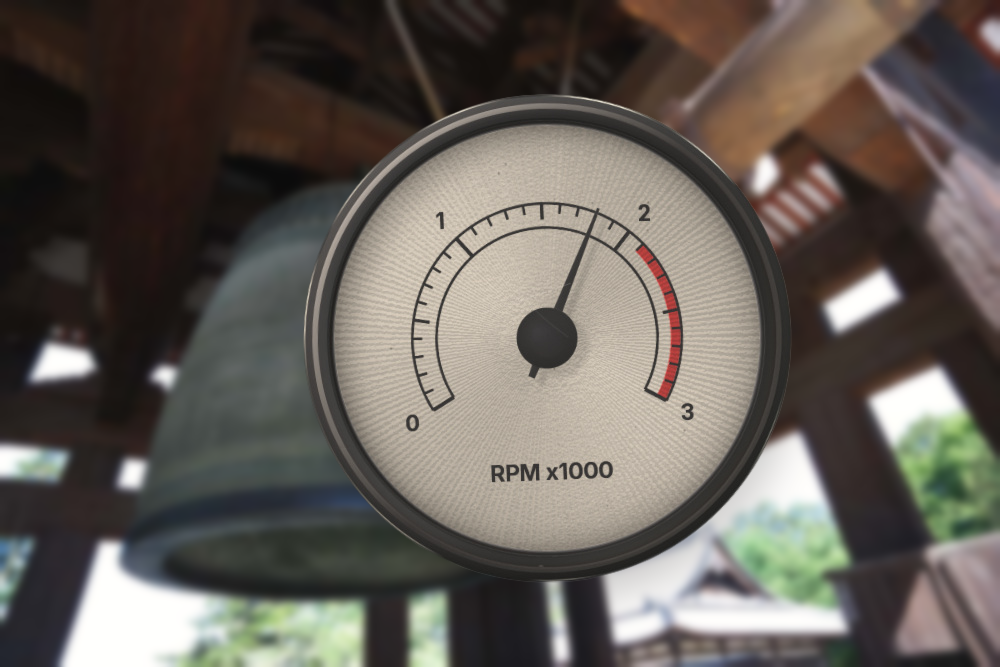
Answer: 1800 rpm
